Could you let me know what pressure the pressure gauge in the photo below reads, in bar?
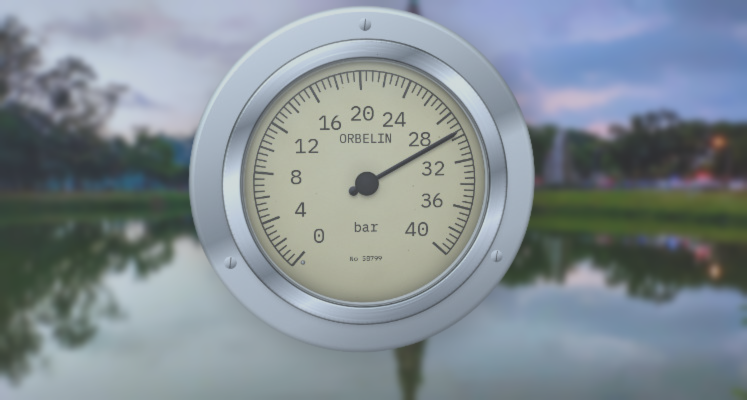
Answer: 29.5 bar
